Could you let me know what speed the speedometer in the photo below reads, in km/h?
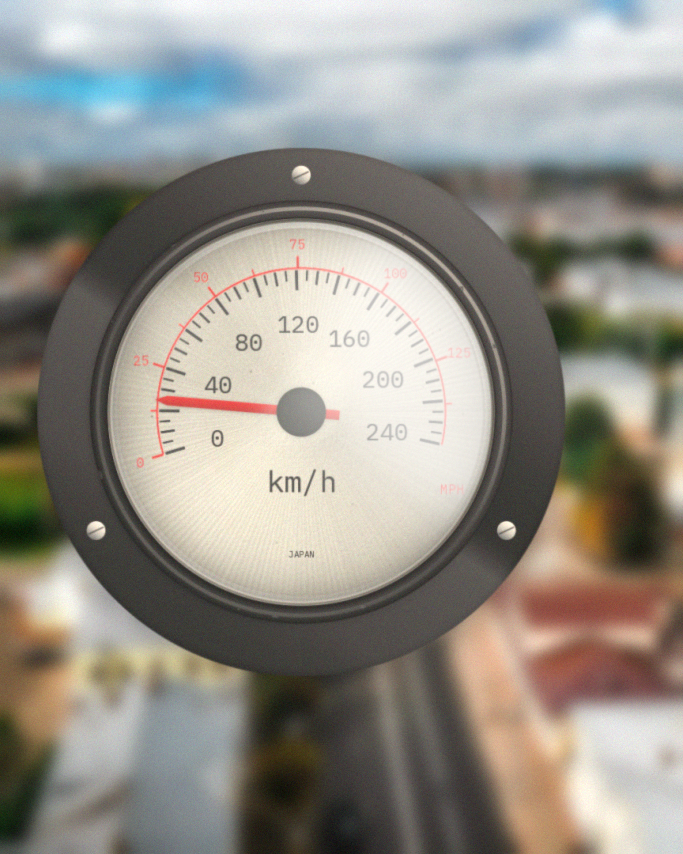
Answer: 25 km/h
